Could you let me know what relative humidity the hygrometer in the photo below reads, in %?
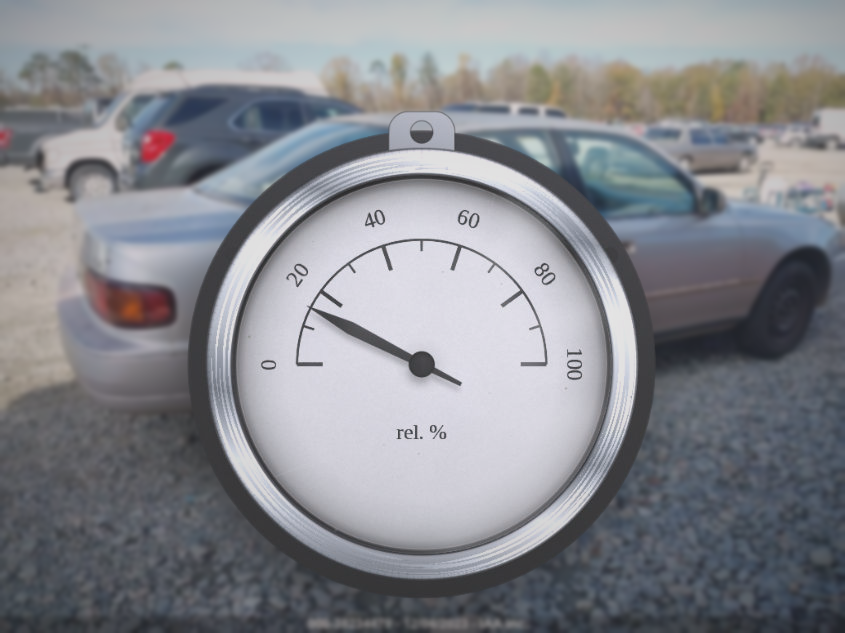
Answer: 15 %
